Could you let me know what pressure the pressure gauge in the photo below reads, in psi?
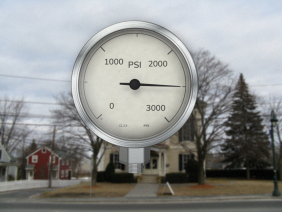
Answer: 2500 psi
